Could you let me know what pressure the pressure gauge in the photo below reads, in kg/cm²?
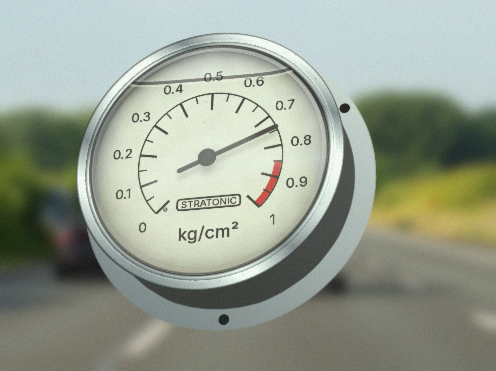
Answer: 0.75 kg/cm²
